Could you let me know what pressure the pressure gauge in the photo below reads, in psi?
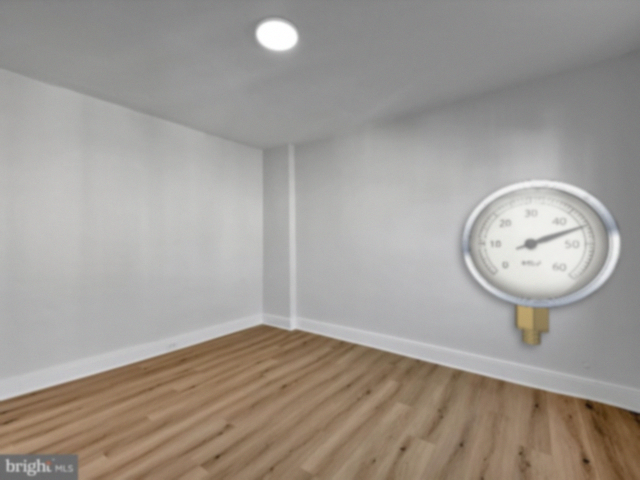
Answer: 45 psi
